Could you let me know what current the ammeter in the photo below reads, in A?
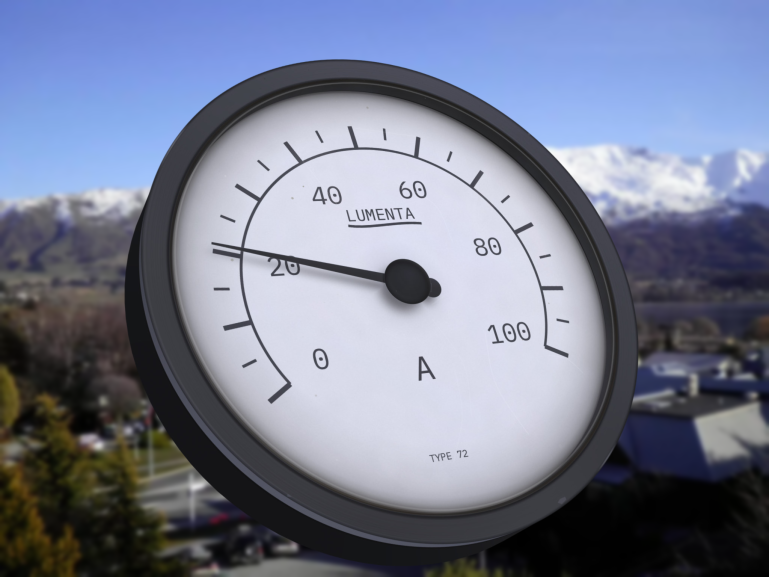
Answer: 20 A
